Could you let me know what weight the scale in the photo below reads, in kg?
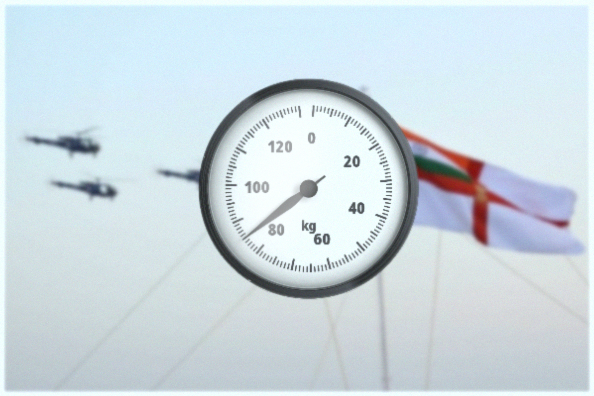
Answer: 85 kg
